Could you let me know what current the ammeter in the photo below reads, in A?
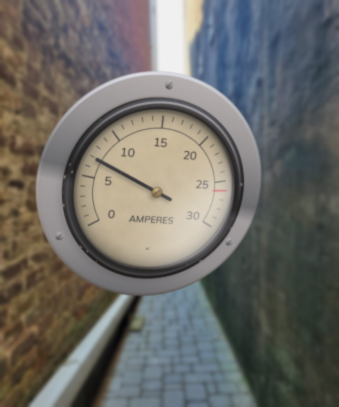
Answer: 7 A
